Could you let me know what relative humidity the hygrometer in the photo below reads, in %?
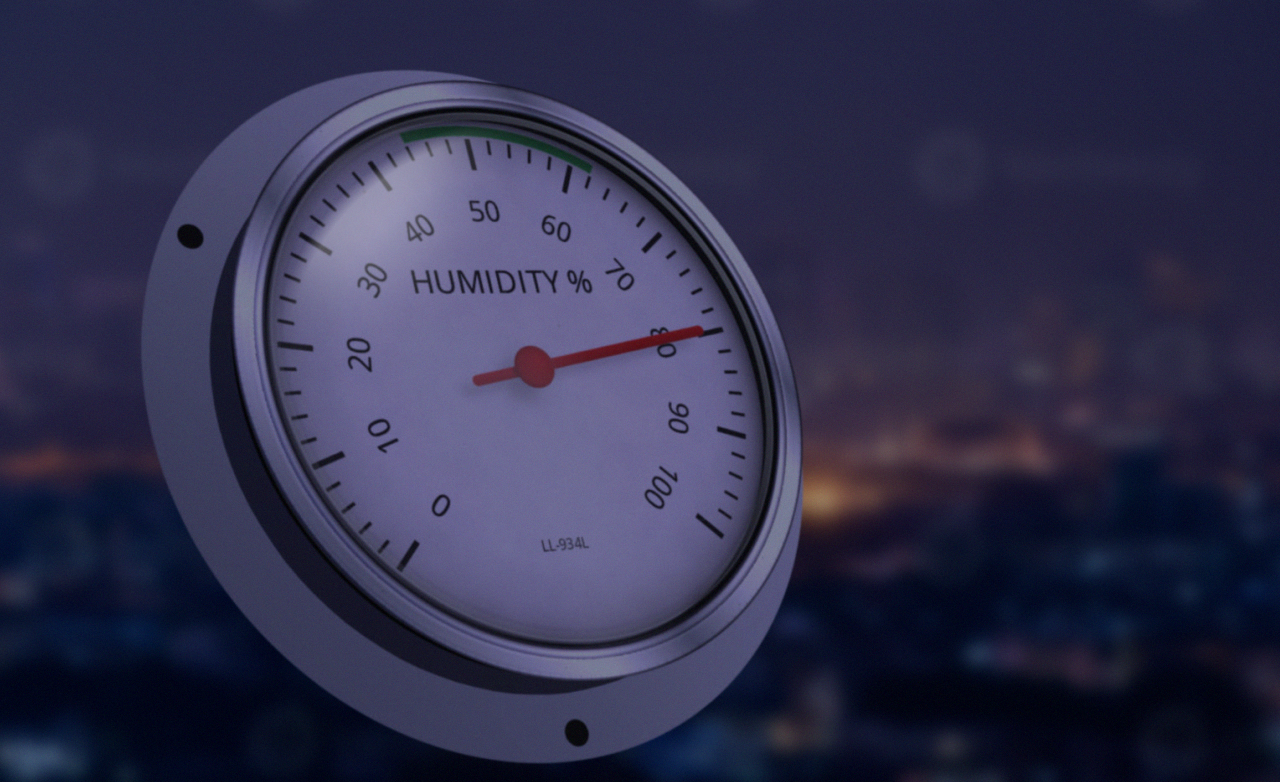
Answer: 80 %
